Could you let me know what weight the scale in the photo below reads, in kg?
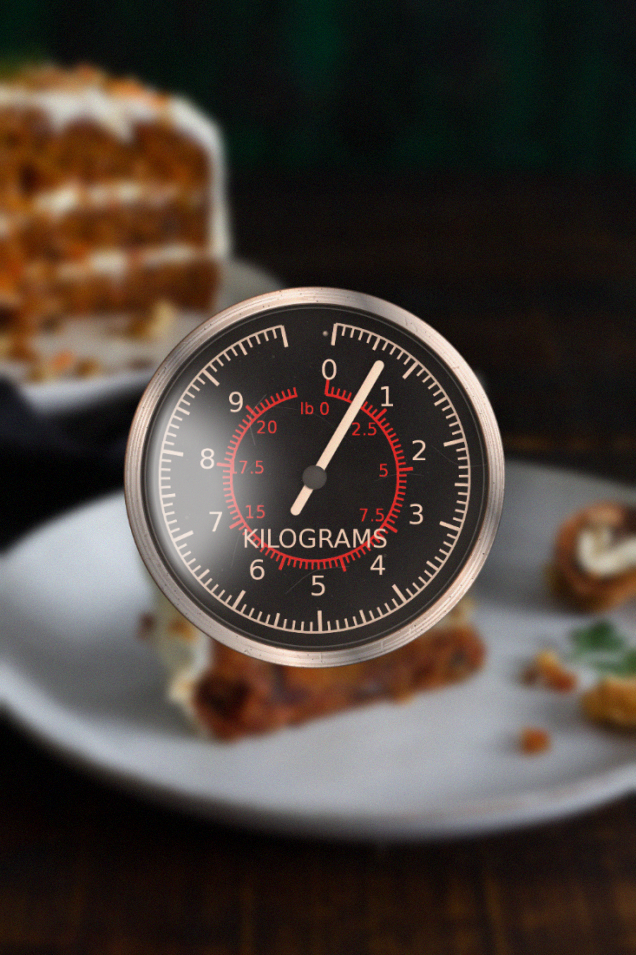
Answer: 0.65 kg
